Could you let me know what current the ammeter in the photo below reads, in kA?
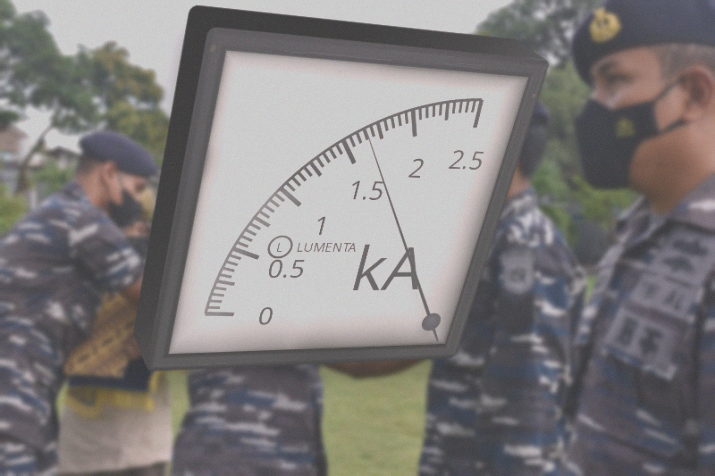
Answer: 1.65 kA
